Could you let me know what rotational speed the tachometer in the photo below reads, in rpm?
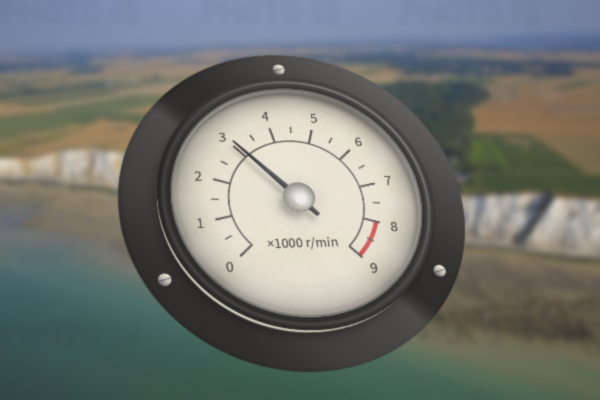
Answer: 3000 rpm
